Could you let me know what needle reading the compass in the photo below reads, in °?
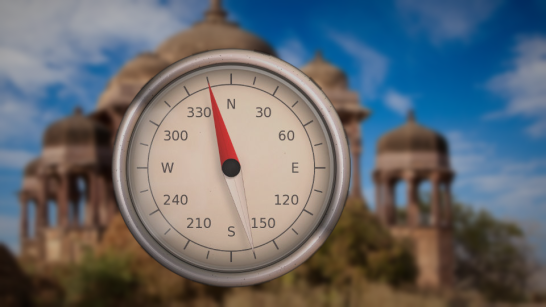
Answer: 345 °
